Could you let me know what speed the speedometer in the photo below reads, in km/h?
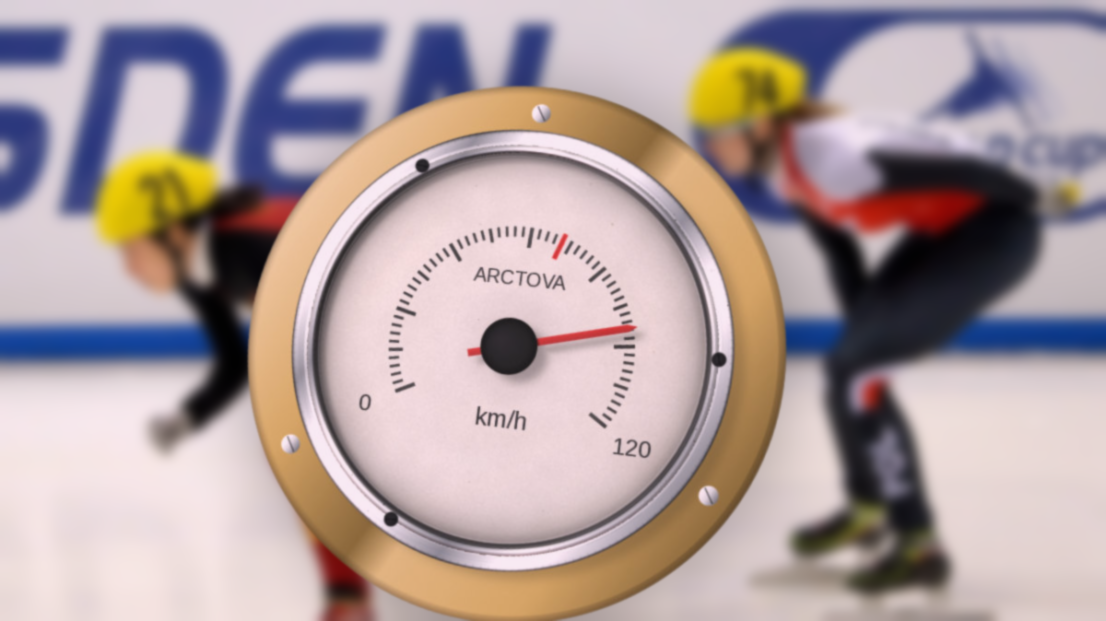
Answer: 96 km/h
